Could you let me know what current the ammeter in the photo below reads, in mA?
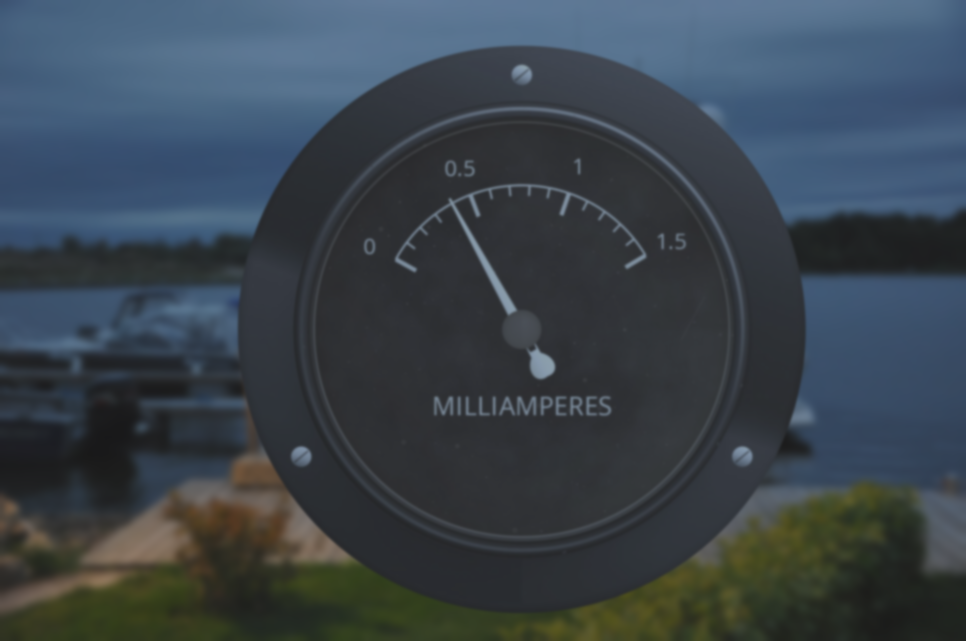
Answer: 0.4 mA
